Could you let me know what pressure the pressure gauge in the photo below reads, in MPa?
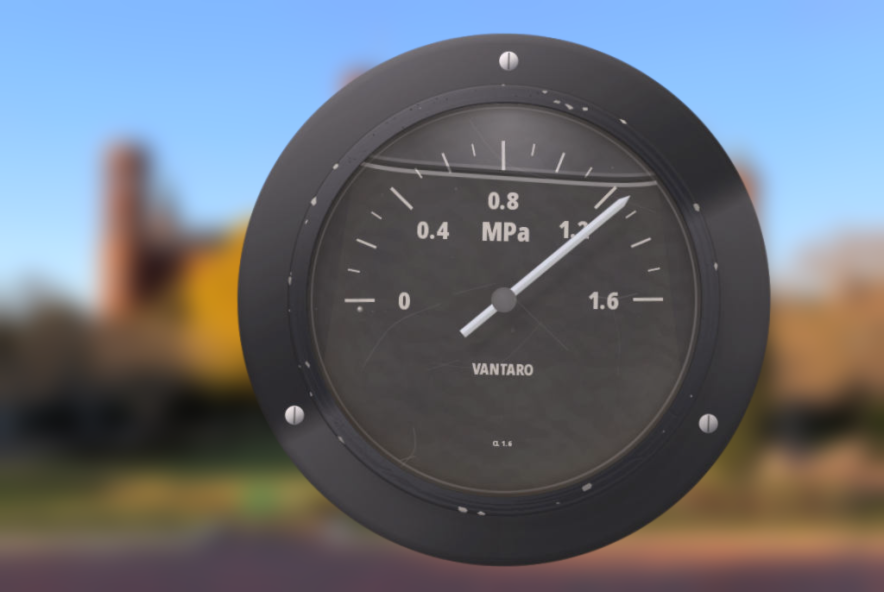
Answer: 1.25 MPa
